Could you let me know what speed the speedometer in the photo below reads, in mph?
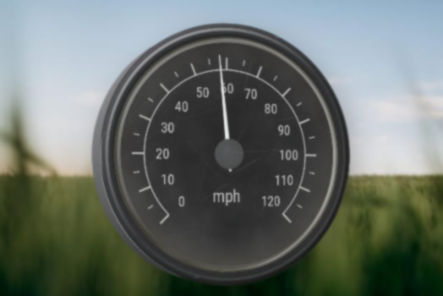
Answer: 57.5 mph
